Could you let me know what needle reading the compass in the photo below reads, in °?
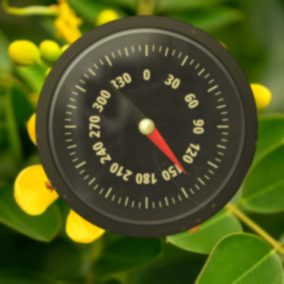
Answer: 140 °
